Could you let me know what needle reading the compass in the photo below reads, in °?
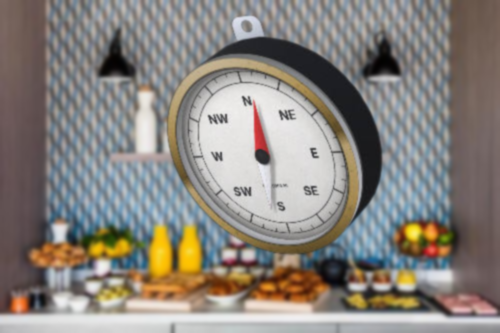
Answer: 10 °
